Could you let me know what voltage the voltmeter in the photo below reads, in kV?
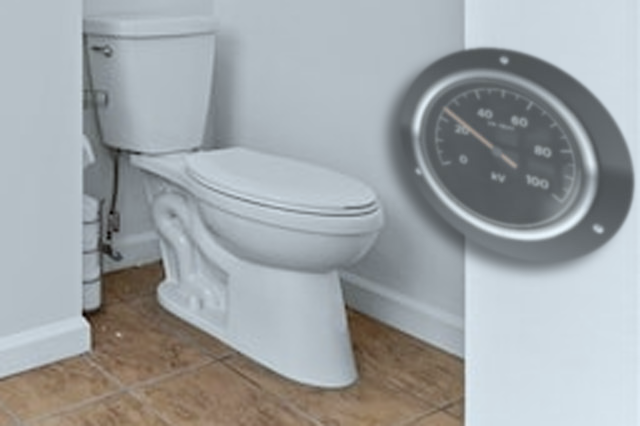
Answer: 25 kV
